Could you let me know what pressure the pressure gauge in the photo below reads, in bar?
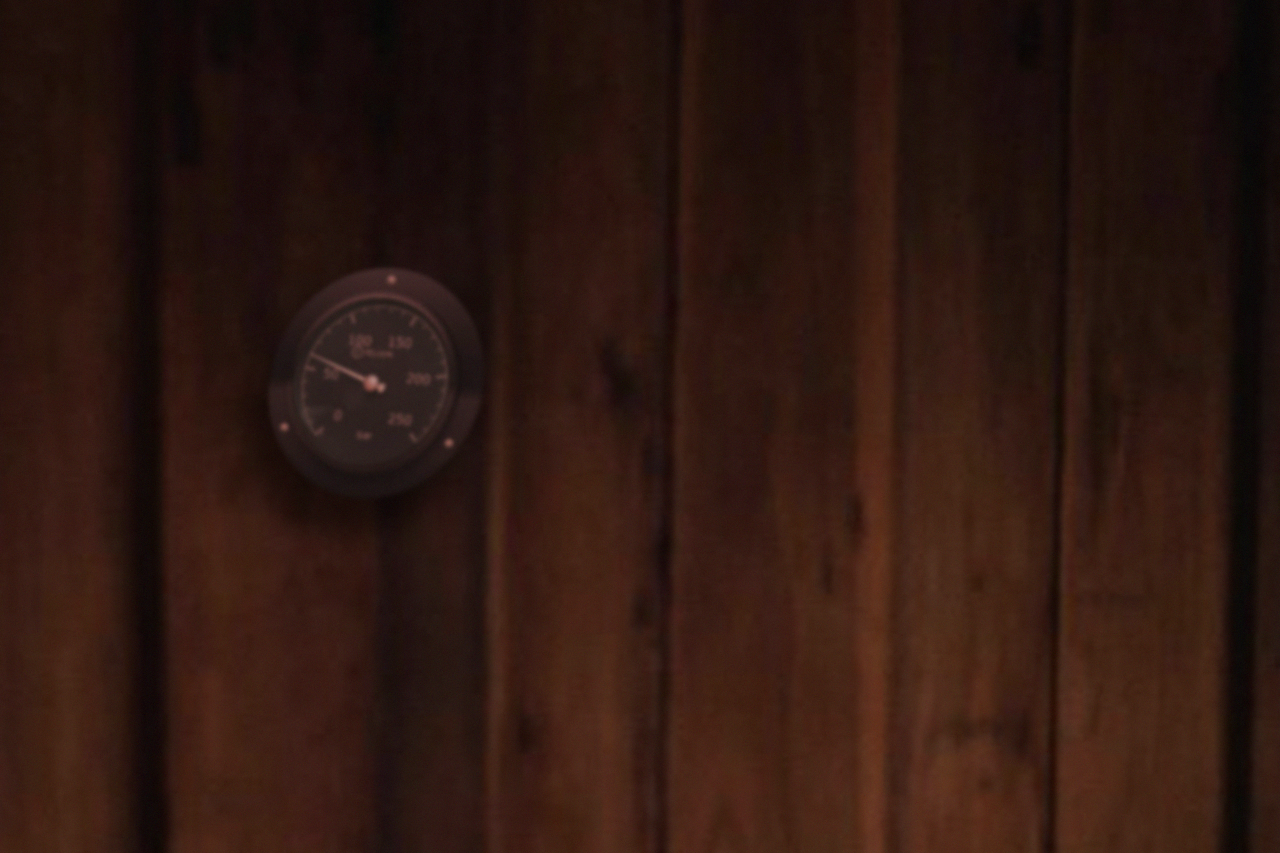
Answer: 60 bar
